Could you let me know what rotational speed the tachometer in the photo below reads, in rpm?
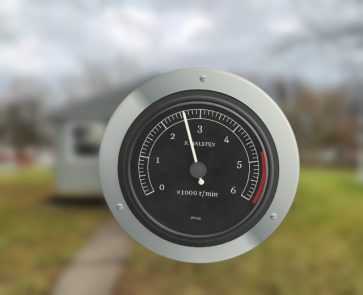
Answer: 2600 rpm
